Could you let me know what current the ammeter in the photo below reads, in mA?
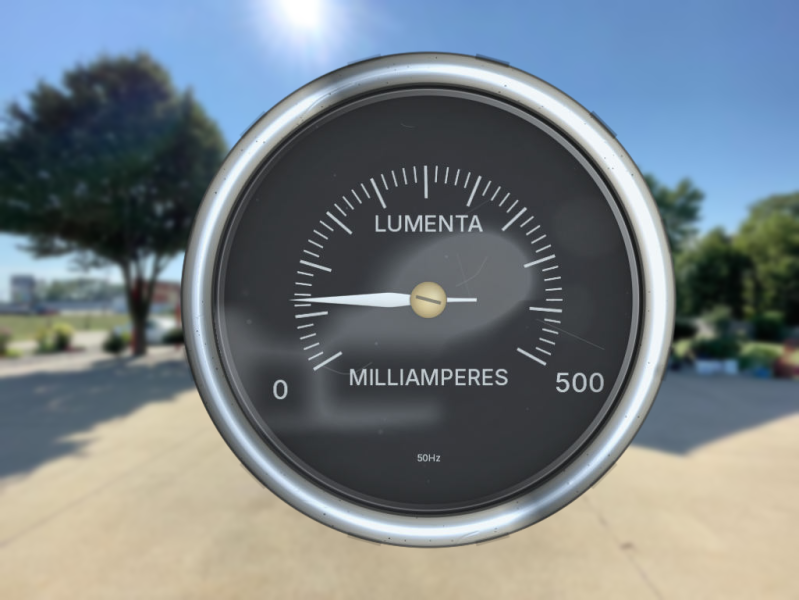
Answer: 65 mA
